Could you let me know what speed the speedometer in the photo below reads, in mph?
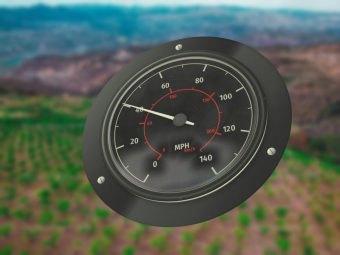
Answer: 40 mph
